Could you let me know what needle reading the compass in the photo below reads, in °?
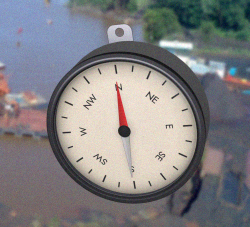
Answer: 0 °
